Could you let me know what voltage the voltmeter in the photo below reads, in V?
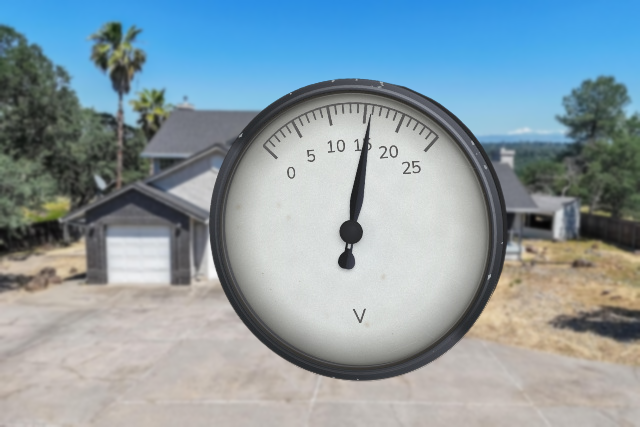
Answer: 16 V
